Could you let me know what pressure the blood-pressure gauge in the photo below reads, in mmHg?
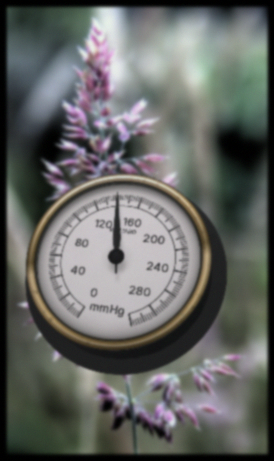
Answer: 140 mmHg
